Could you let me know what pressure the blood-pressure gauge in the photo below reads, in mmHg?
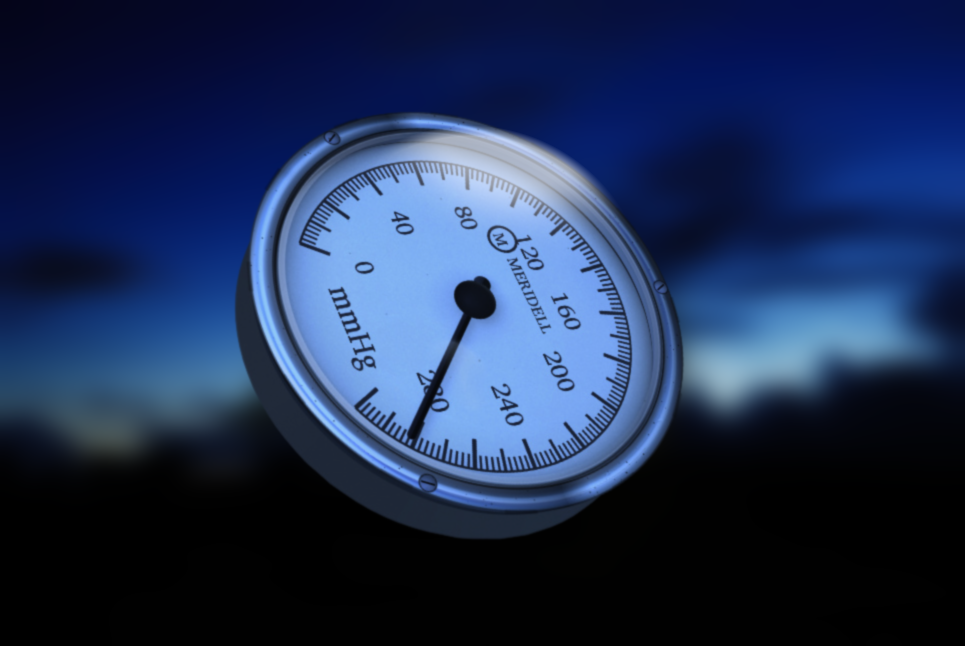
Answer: 282 mmHg
